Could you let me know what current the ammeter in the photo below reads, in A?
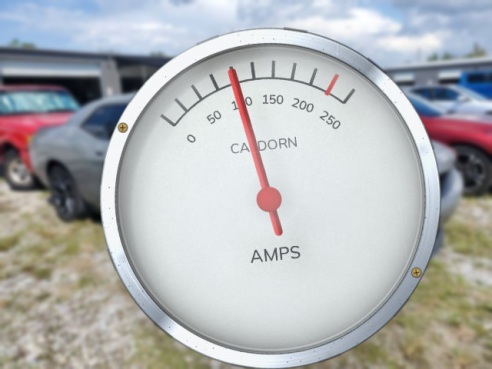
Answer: 100 A
